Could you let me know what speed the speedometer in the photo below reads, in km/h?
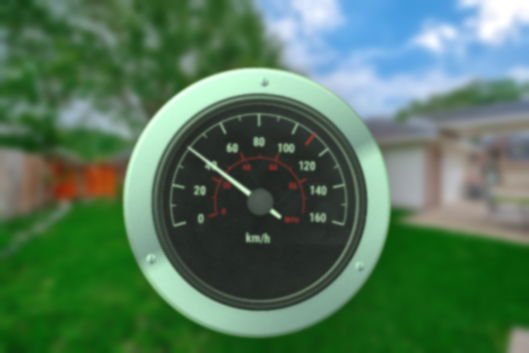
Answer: 40 km/h
